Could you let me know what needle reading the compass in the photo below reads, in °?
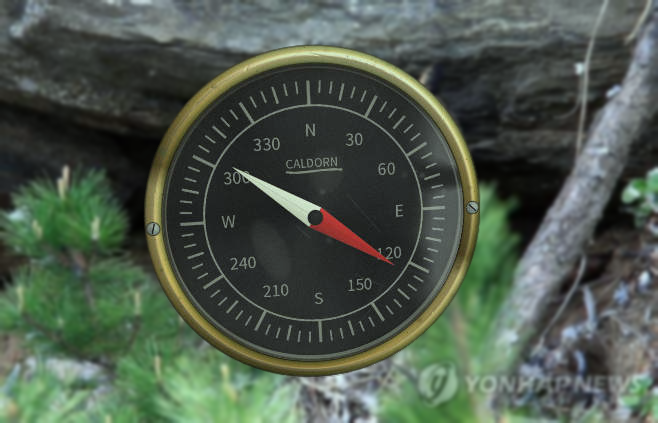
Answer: 125 °
